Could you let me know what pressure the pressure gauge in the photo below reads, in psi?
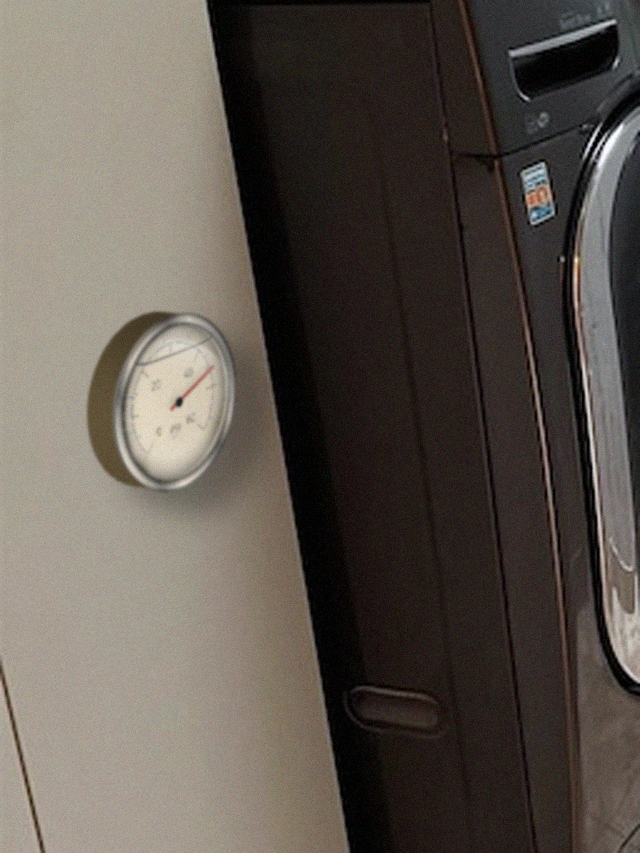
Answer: 45 psi
